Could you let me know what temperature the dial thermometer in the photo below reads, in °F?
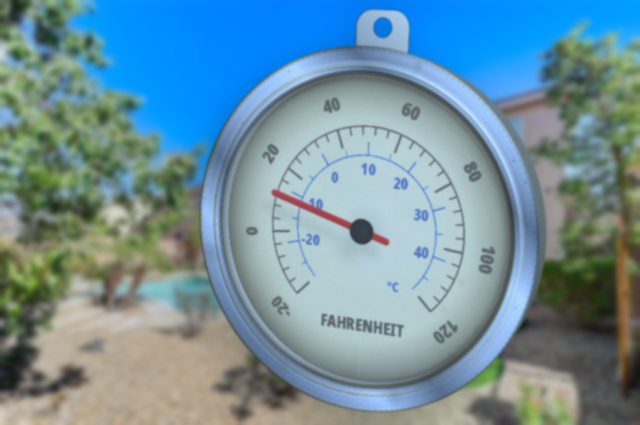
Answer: 12 °F
